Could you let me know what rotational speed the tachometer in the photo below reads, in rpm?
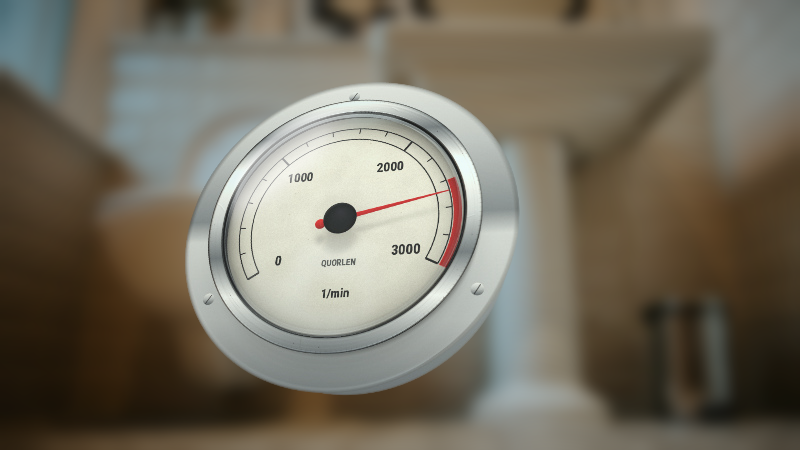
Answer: 2500 rpm
